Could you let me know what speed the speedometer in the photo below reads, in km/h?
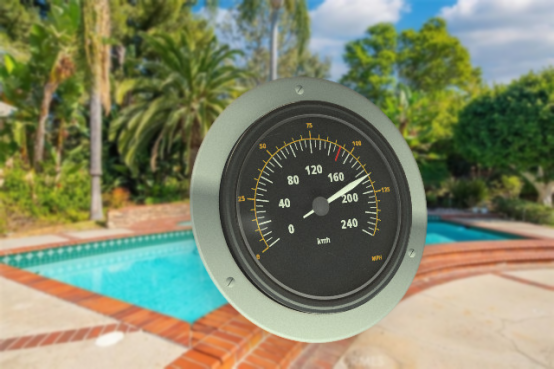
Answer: 185 km/h
